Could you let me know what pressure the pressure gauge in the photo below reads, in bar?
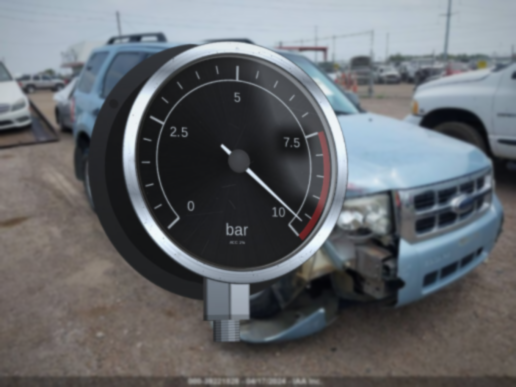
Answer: 9.75 bar
